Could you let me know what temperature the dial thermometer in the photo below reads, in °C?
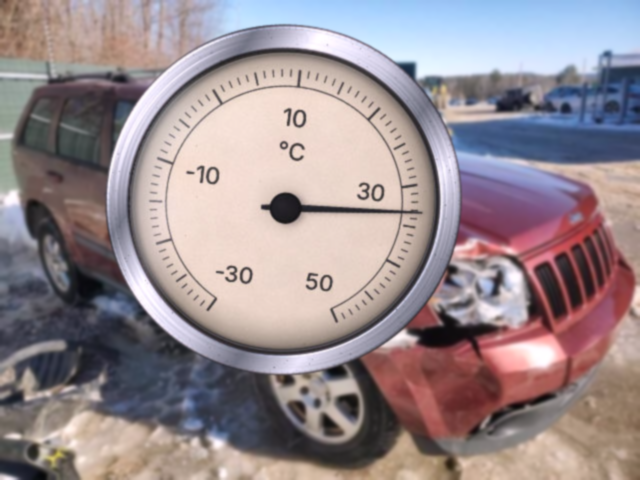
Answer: 33 °C
